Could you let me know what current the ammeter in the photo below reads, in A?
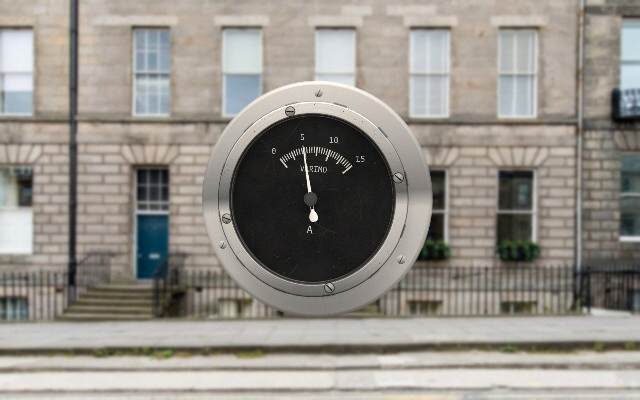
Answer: 5 A
